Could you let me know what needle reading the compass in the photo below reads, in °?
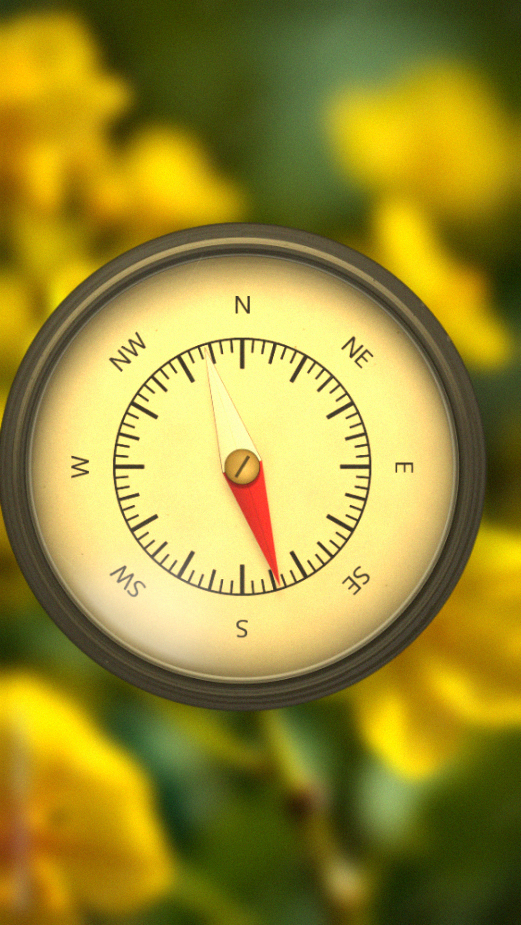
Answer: 162.5 °
